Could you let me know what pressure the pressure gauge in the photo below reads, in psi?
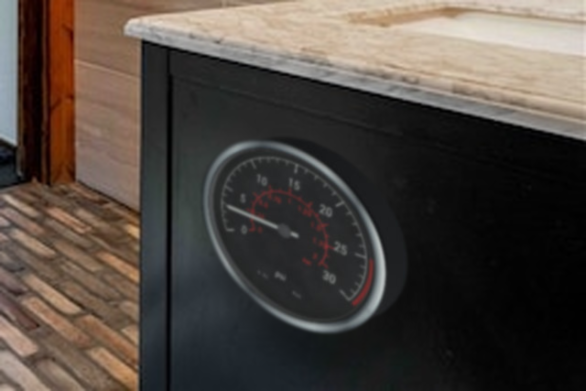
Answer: 3 psi
